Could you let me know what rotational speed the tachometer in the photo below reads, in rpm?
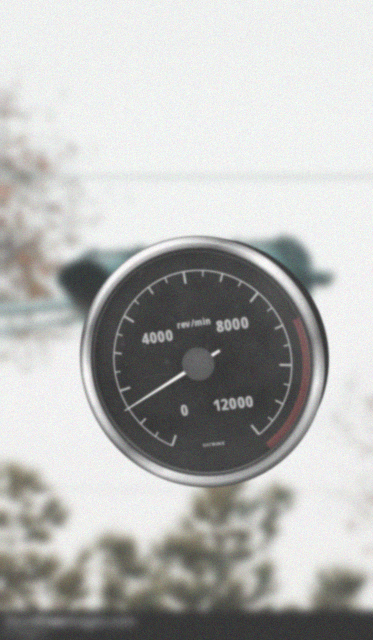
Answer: 1500 rpm
